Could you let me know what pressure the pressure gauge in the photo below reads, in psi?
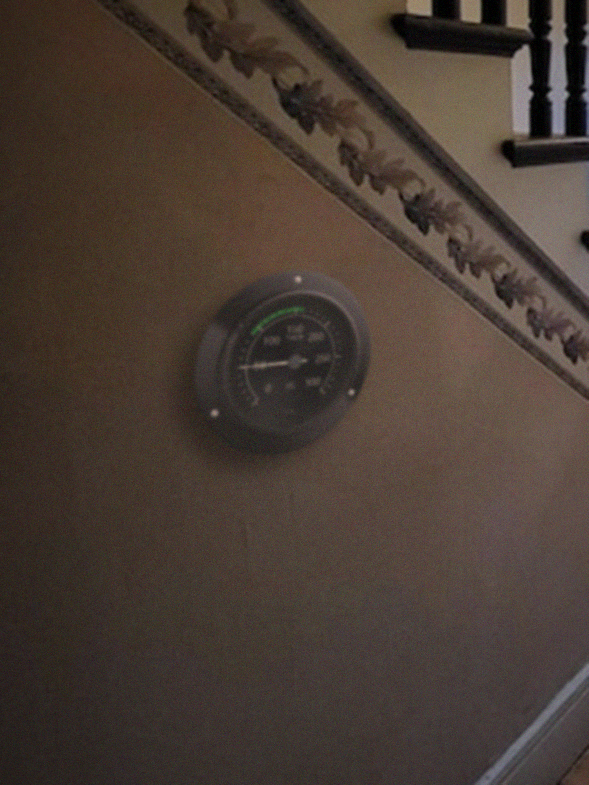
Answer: 50 psi
